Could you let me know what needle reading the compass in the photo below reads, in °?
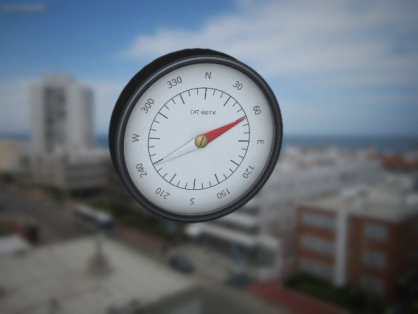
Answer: 60 °
